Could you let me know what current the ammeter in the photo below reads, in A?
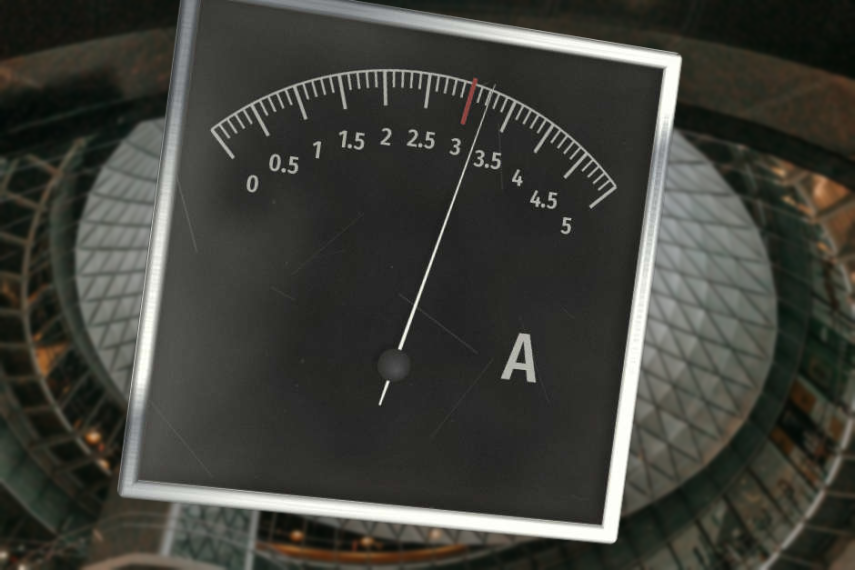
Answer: 3.2 A
